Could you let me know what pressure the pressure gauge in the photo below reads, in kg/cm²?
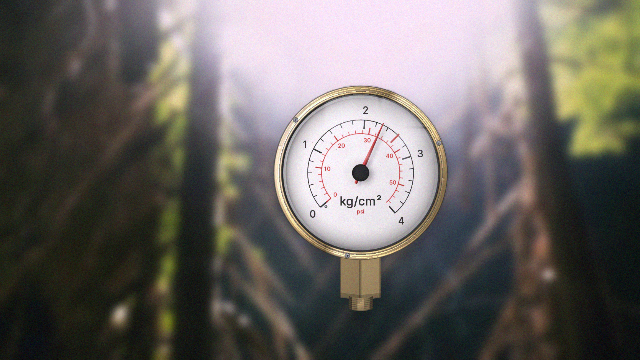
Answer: 2.3 kg/cm²
